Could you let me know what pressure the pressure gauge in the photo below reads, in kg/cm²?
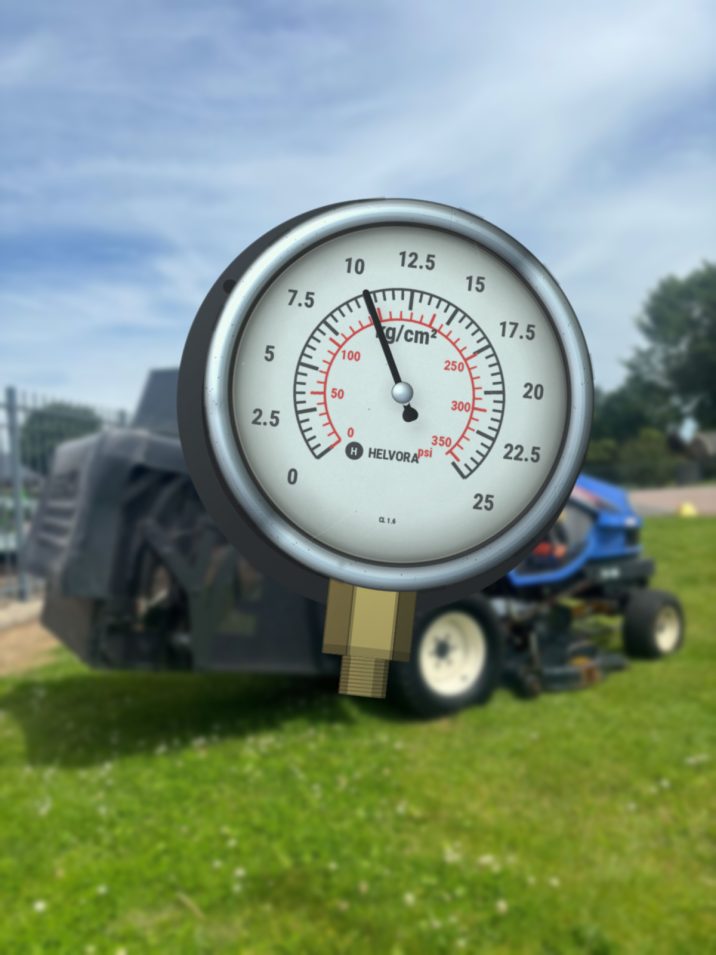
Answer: 10 kg/cm²
